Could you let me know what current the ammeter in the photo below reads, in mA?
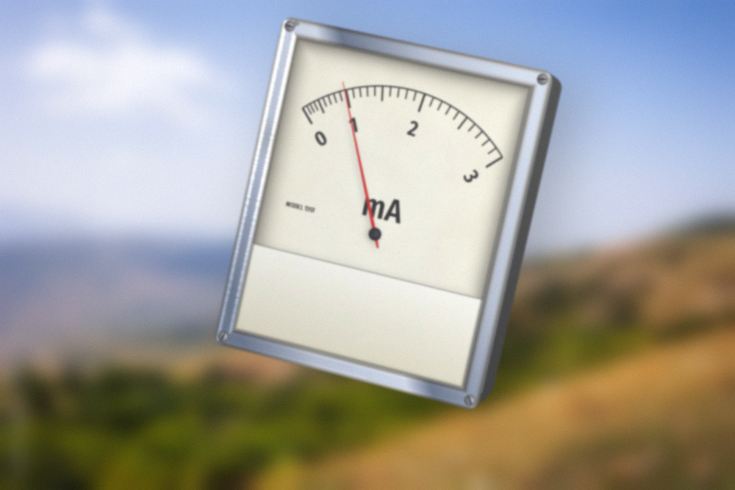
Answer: 1 mA
